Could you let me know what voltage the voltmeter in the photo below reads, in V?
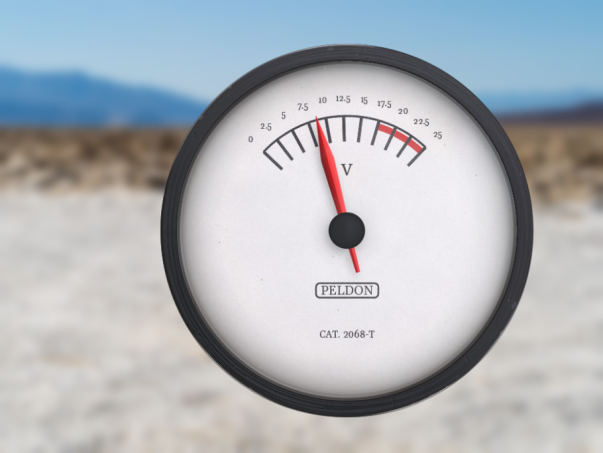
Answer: 8.75 V
